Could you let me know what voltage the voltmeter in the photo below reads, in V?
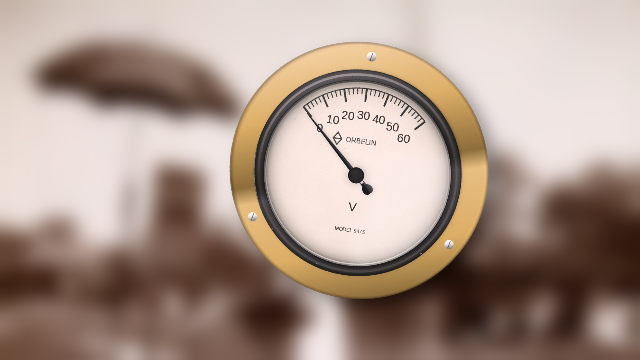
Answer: 0 V
